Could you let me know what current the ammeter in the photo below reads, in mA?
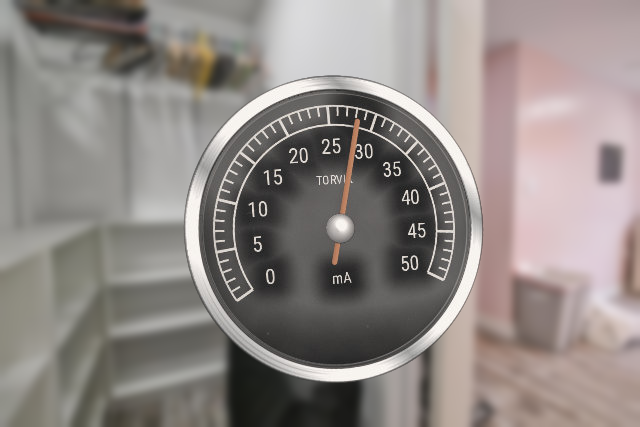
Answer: 28 mA
